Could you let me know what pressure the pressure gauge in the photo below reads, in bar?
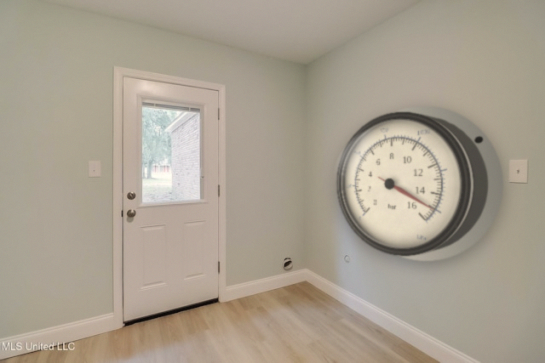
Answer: 15 bar
